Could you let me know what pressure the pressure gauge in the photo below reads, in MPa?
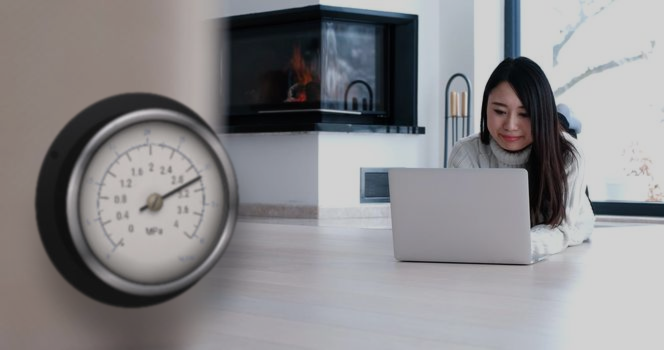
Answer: 3 MPa
